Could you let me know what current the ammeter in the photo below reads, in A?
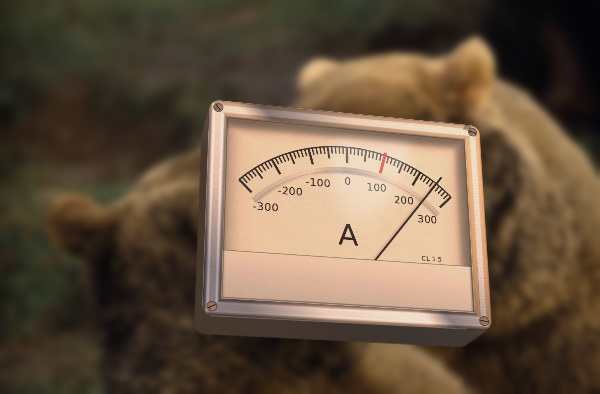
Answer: 250 A
